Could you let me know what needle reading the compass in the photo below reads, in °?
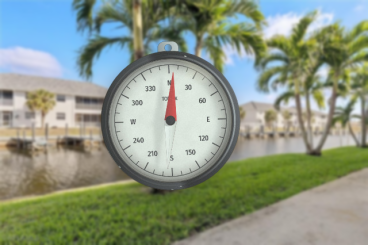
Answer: 5 °
